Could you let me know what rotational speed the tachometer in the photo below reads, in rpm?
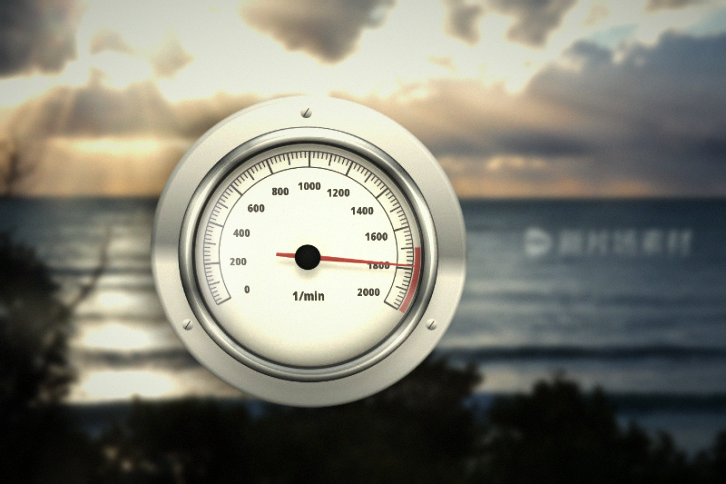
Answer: 1780 rpm
